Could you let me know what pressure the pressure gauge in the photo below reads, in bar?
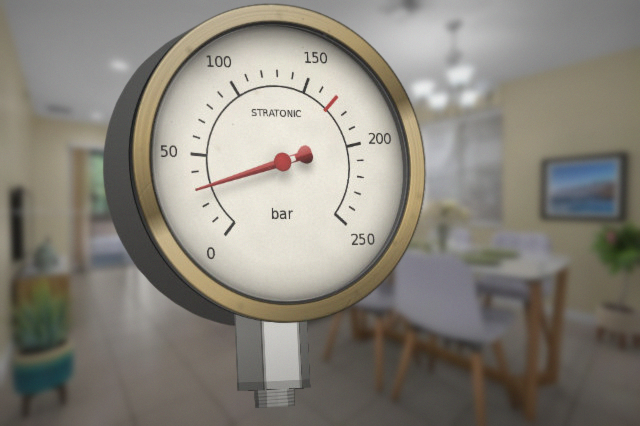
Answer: 30 bar
